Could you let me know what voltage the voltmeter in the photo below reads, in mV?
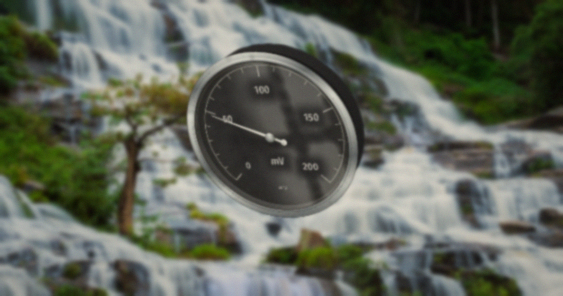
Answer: 50 mV
